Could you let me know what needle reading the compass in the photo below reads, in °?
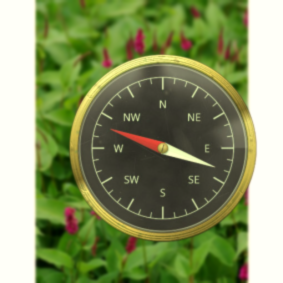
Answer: 290 °
